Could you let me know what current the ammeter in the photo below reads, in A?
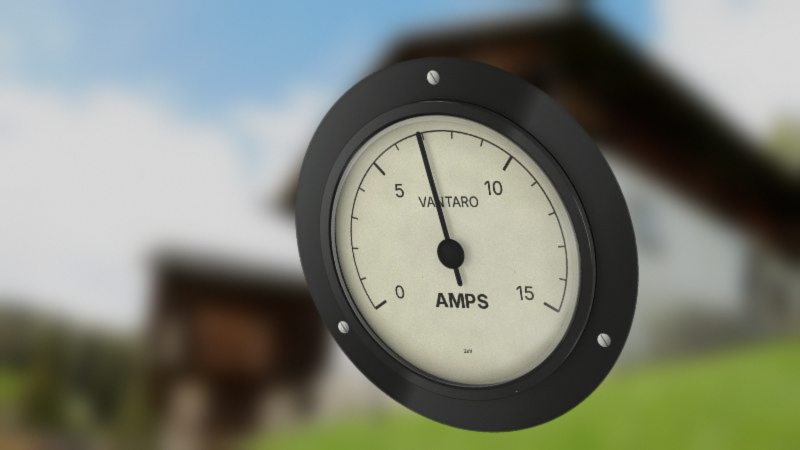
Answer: 7 A
